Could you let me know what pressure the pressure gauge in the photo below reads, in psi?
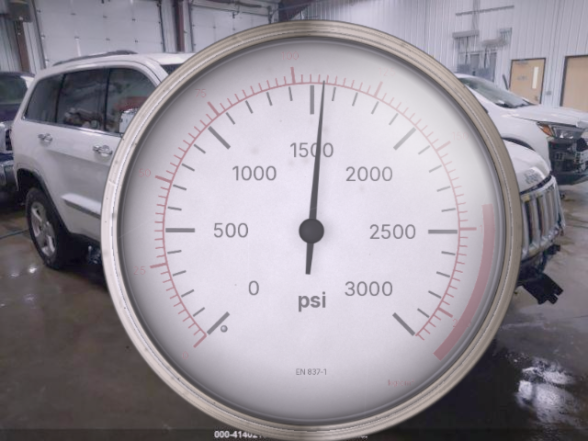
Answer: 1550 psi
